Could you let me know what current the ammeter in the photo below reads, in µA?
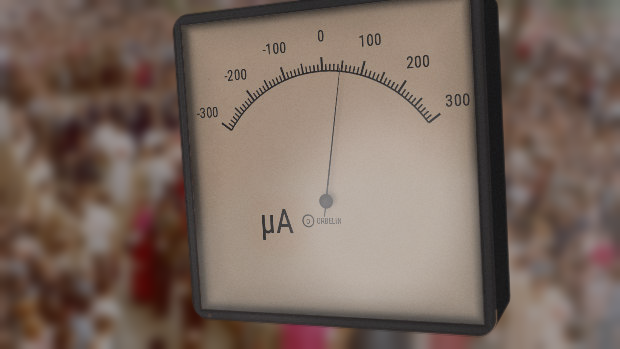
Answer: 50 µA
